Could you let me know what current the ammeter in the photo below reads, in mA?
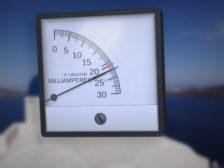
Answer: 22.5 mA
